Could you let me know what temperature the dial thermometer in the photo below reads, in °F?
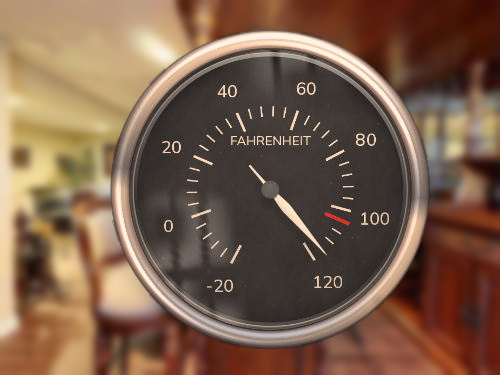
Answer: 116 °F
